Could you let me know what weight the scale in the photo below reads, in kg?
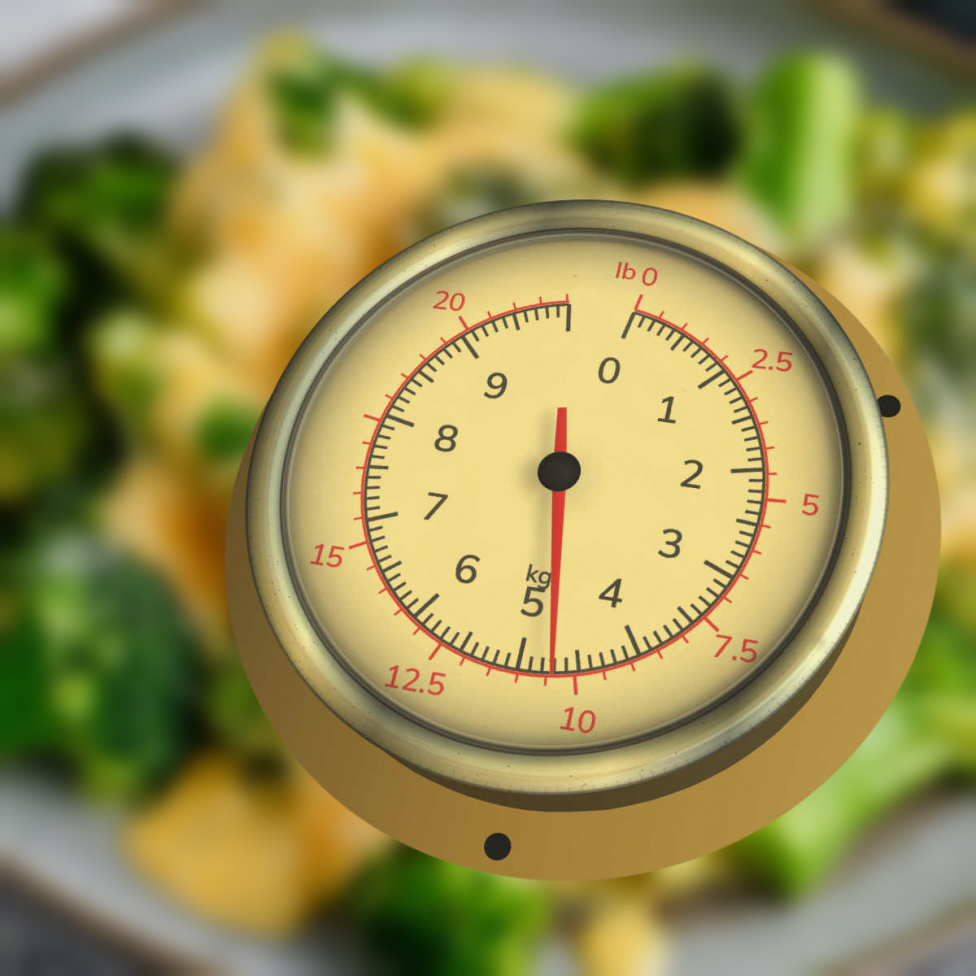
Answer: 4.7 kg
